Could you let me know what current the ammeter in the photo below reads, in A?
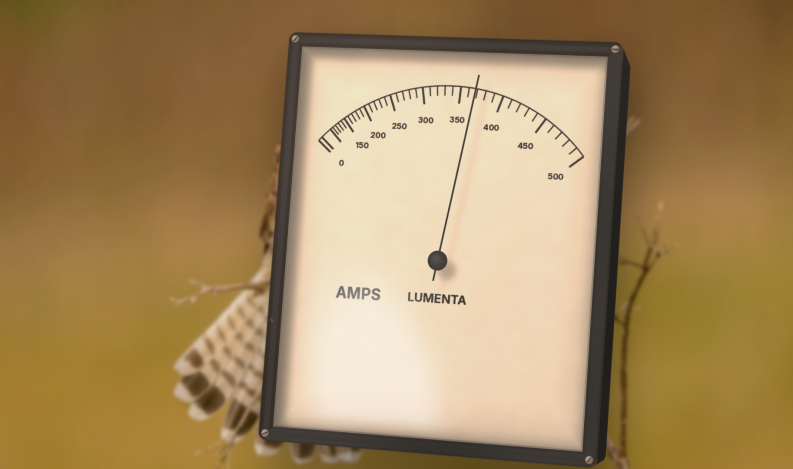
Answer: 370 A
